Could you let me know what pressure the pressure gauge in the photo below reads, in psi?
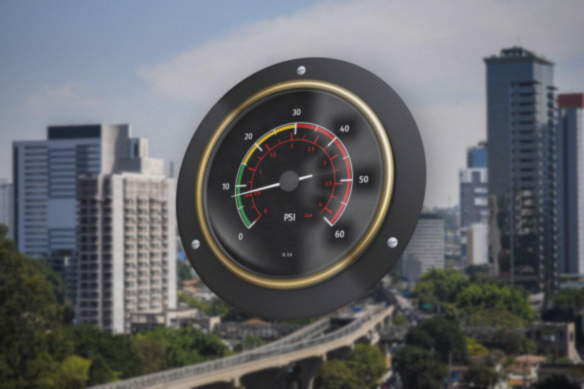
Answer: 7.5 psi
